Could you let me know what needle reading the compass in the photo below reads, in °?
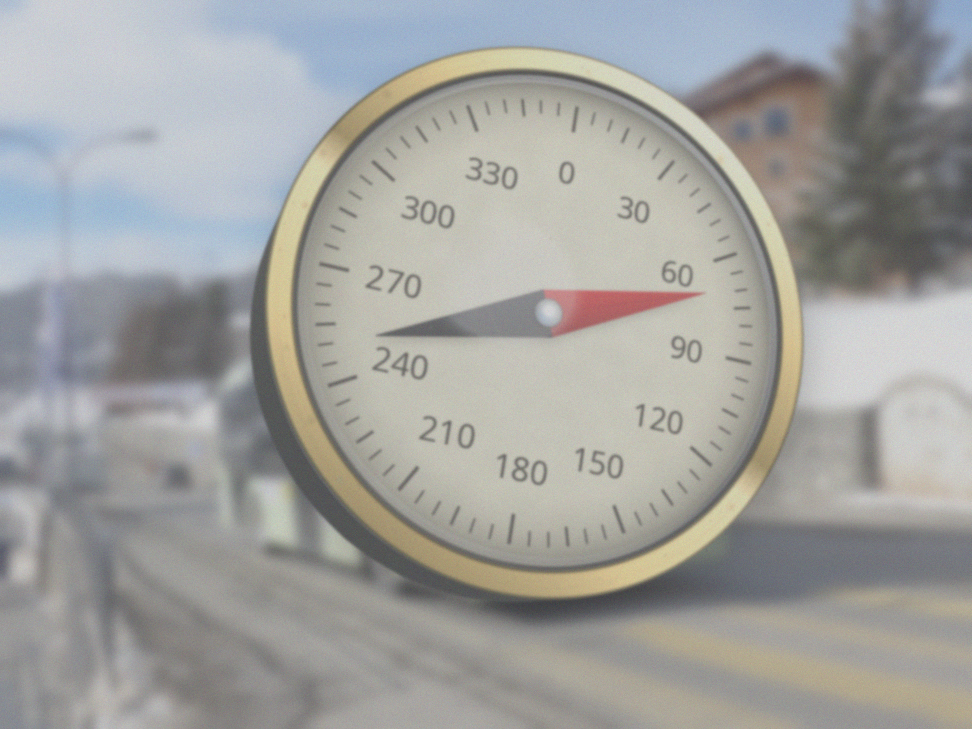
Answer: 70 °
